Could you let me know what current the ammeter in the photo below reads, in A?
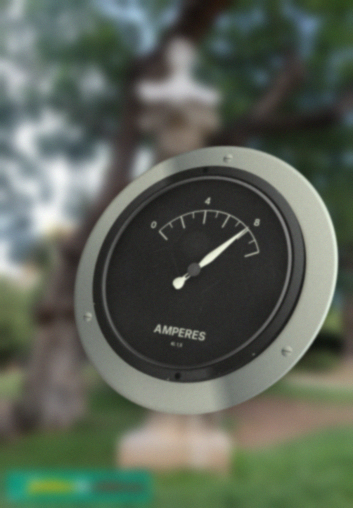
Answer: 8 A
